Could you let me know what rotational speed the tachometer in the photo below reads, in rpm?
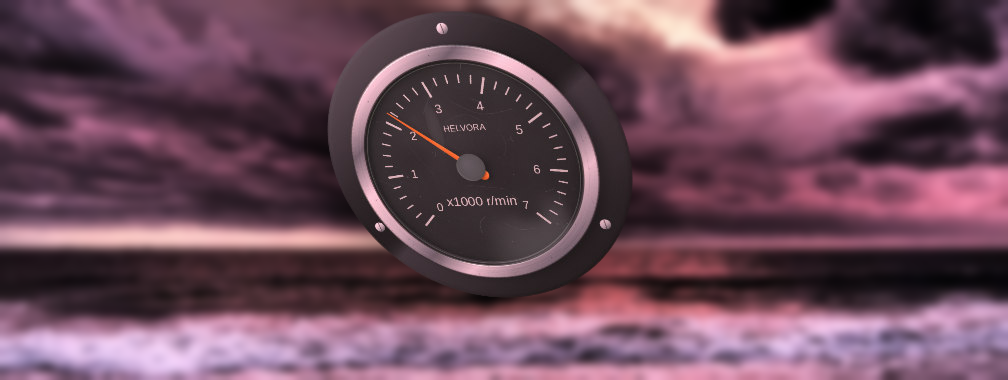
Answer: 2200 rpm
